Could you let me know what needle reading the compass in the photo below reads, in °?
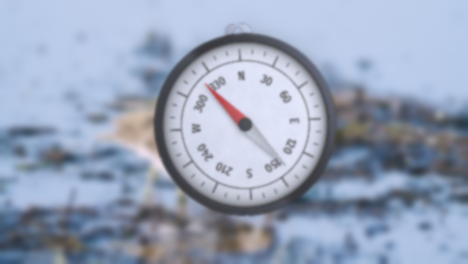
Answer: 320 °
